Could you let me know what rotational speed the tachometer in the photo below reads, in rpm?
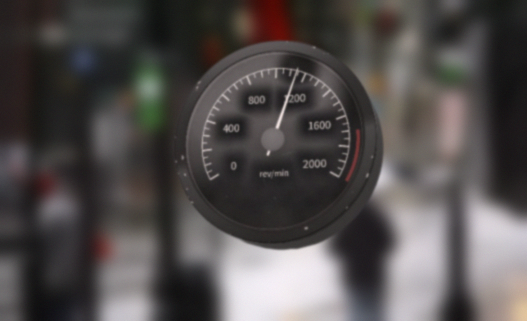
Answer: 1150 rpm
